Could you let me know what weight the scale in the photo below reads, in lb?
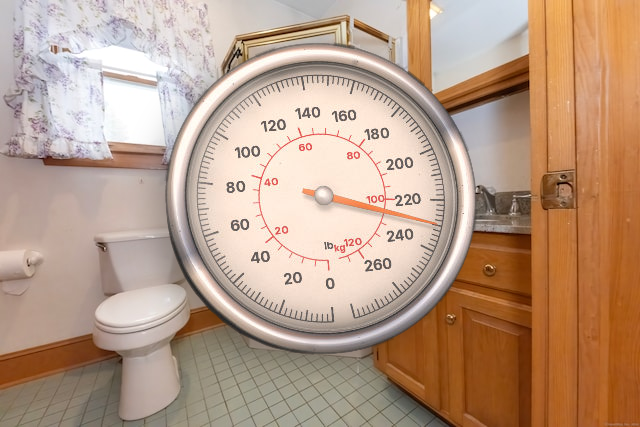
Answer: 230 lb
